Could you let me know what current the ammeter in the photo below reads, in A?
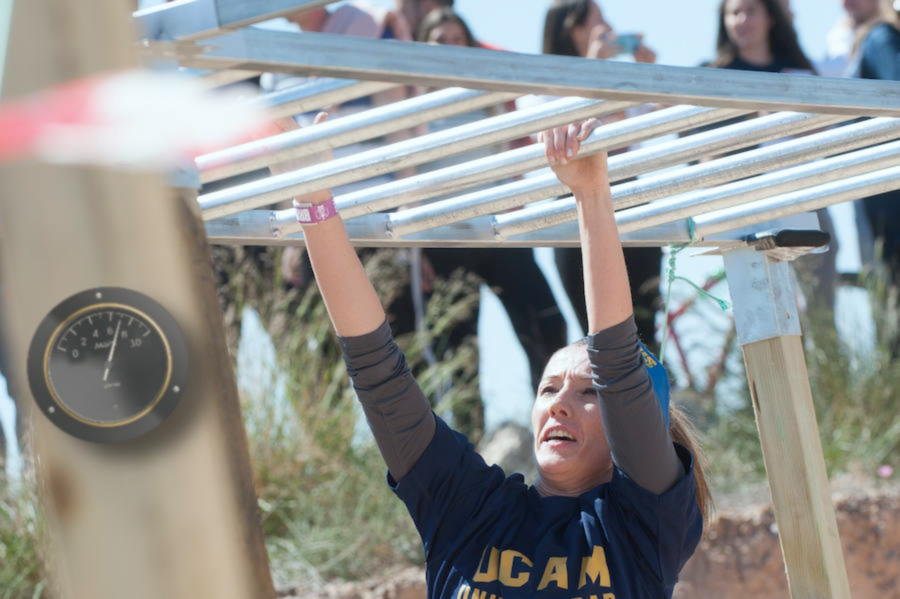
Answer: 7 A
